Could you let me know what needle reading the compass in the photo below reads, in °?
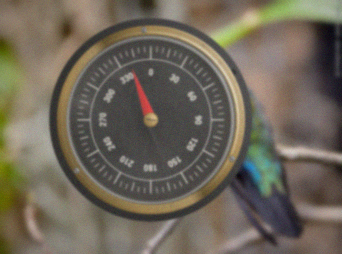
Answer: 340 °
